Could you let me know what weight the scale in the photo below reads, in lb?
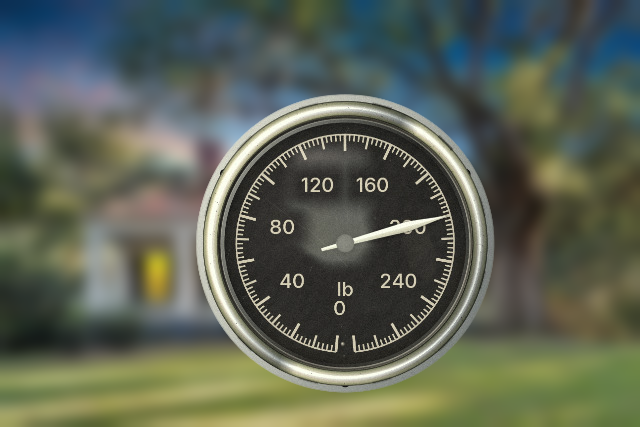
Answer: 200 lb
